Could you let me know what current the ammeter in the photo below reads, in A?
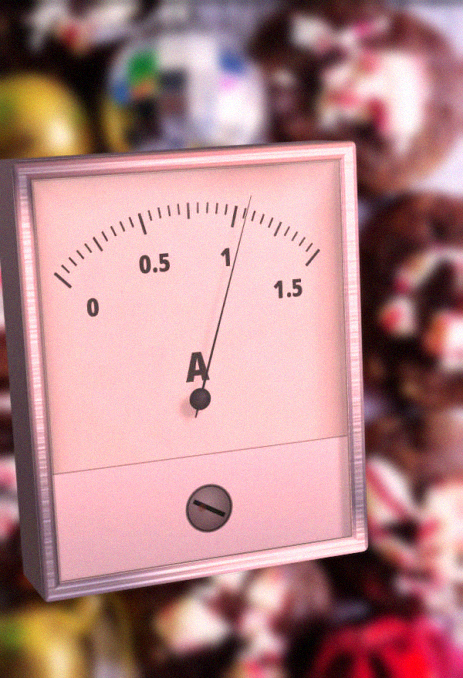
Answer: 1.05 A
